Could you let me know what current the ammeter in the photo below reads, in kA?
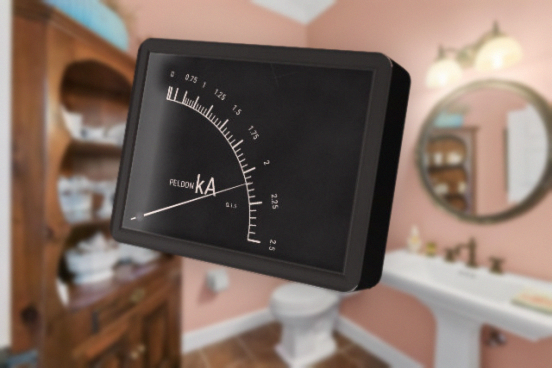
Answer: 2.1 kA
